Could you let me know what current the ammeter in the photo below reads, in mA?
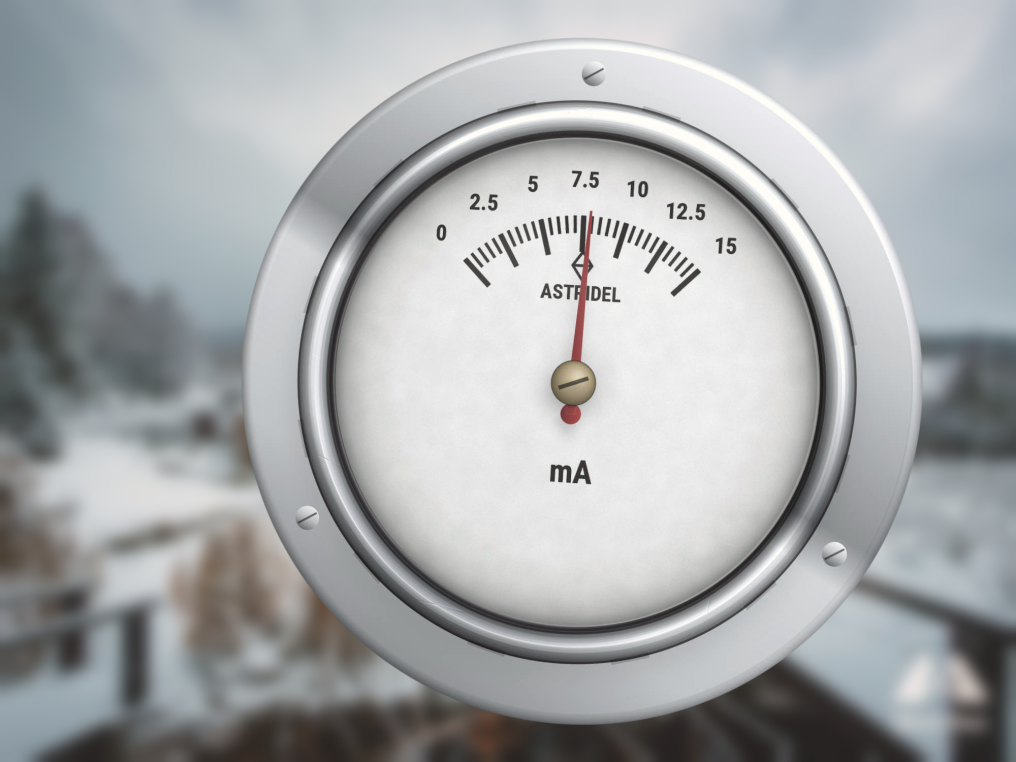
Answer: 8 mA
